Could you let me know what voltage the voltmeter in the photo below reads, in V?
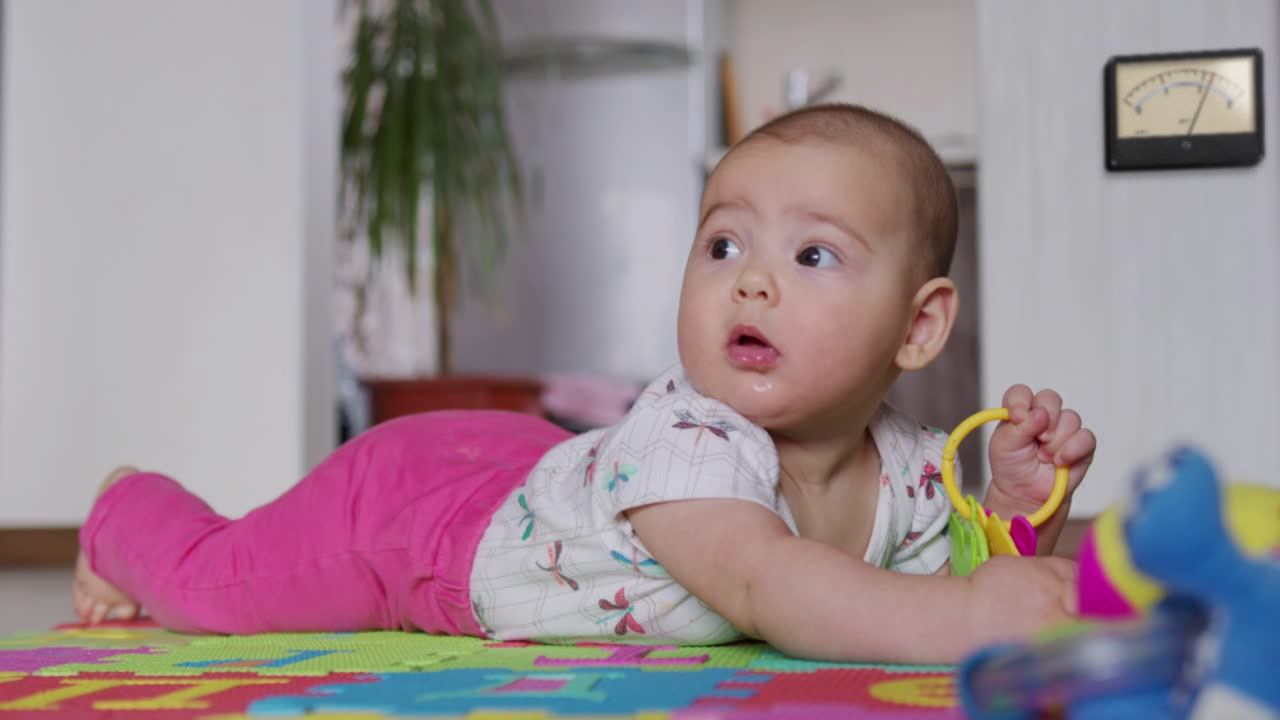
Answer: 2.2 V
